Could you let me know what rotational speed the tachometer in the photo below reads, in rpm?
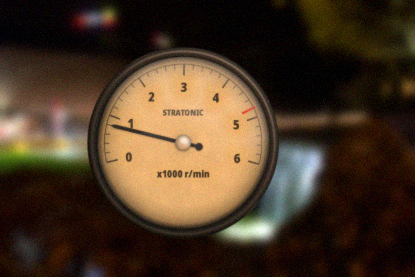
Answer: 800 rpm
